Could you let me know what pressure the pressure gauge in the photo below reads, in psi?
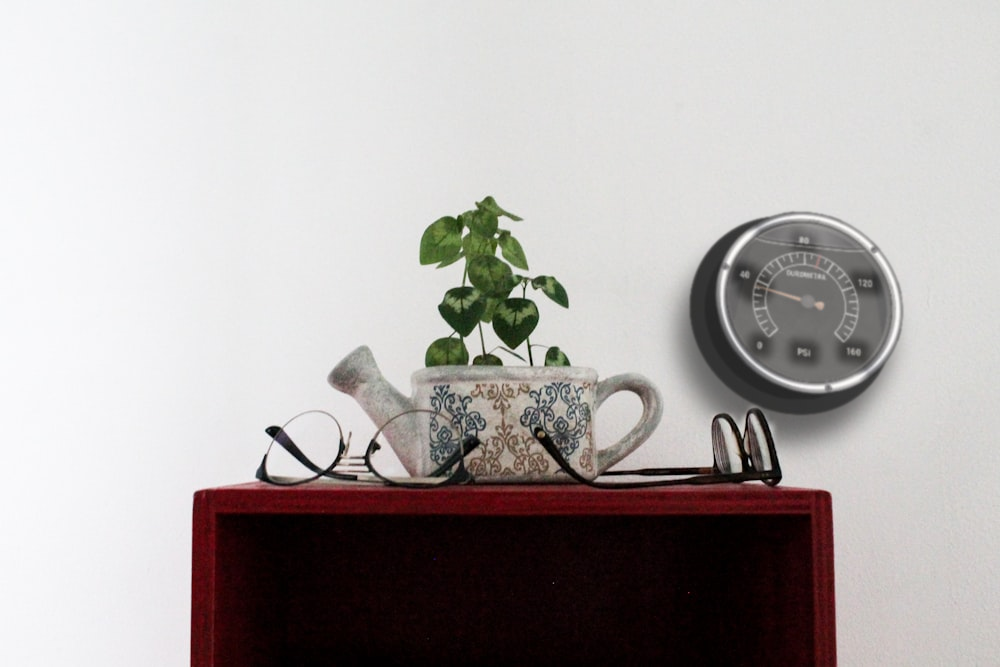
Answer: 35 psi
